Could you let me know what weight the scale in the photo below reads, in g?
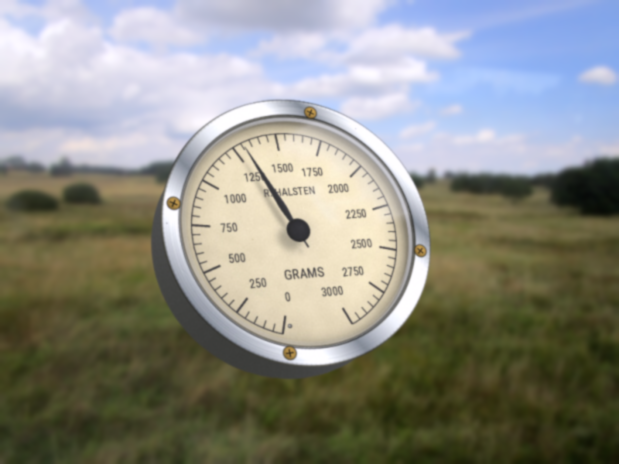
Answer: 1300 g
